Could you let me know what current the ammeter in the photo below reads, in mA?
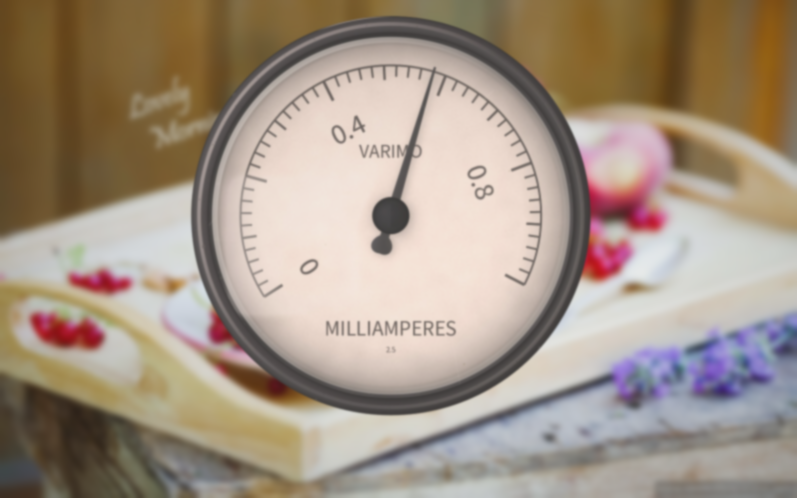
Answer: 0.58 mA
